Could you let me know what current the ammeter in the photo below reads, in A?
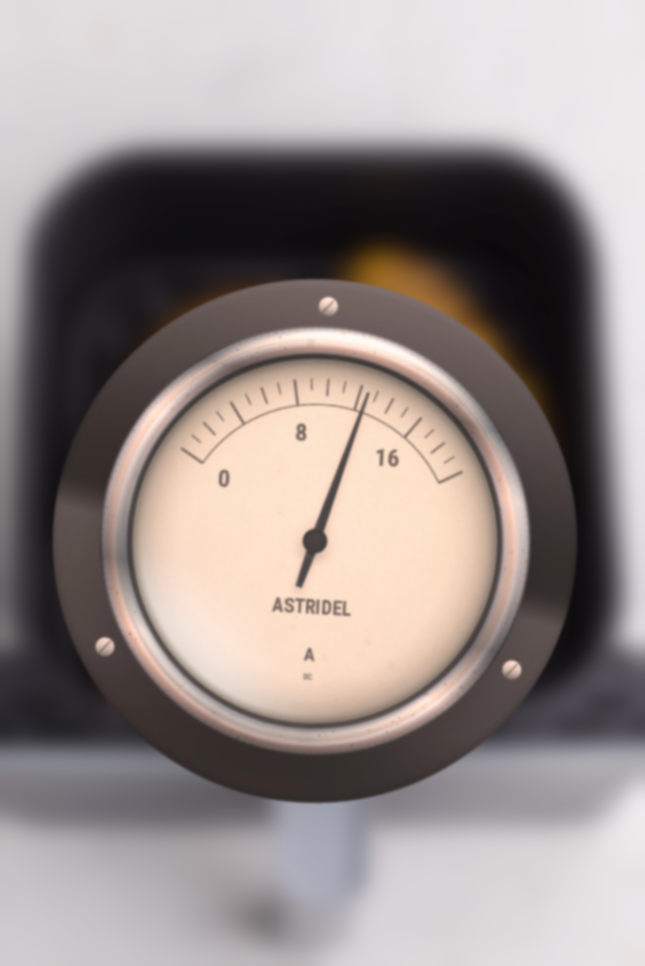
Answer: 12.5 A
